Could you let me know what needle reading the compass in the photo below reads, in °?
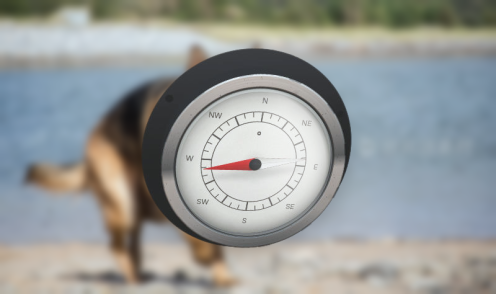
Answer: 260 °
